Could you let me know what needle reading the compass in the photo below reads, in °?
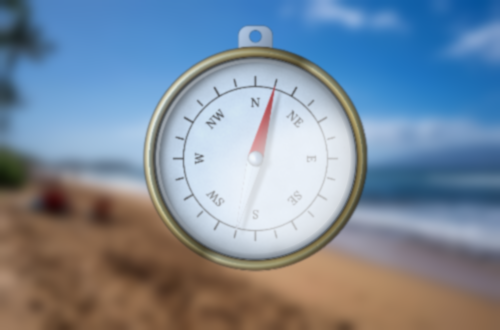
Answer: 15 °
